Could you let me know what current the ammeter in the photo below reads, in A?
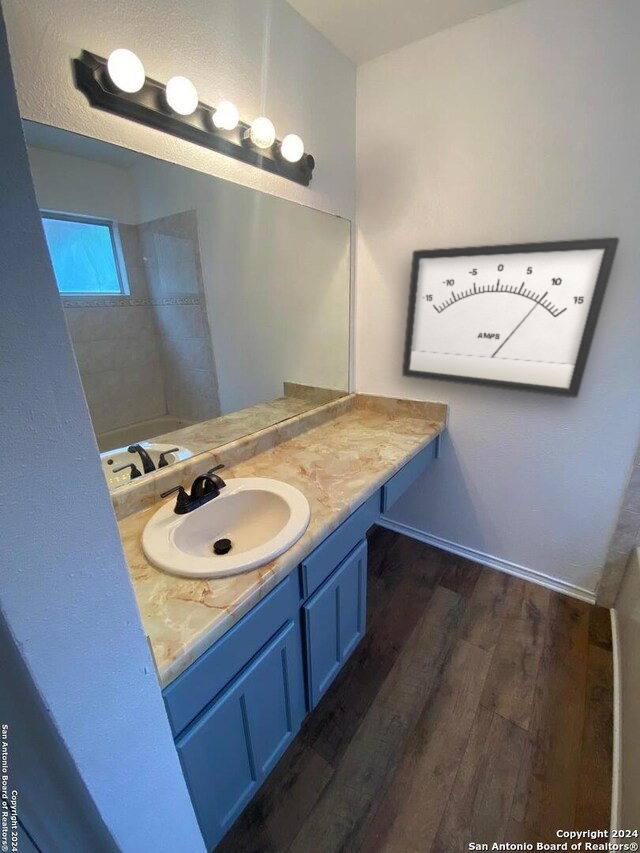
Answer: 10 A
